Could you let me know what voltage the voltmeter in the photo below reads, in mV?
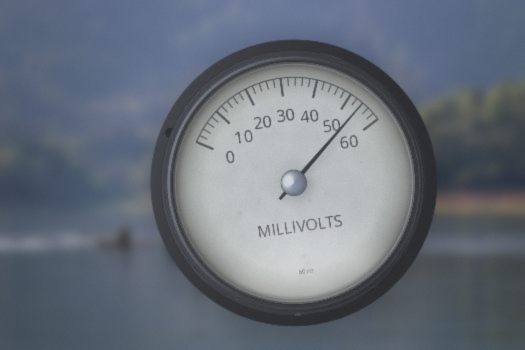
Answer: 54 mV
